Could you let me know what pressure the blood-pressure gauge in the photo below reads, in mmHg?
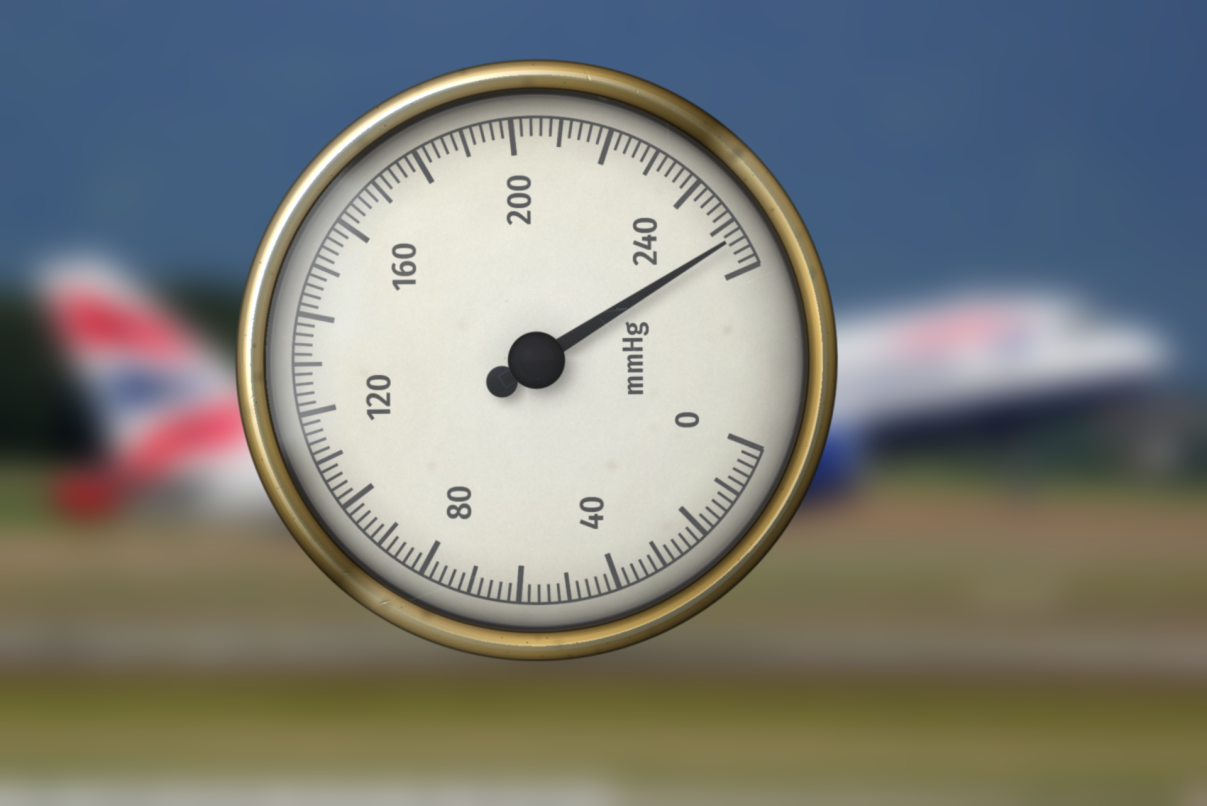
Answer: 253 mmHg
